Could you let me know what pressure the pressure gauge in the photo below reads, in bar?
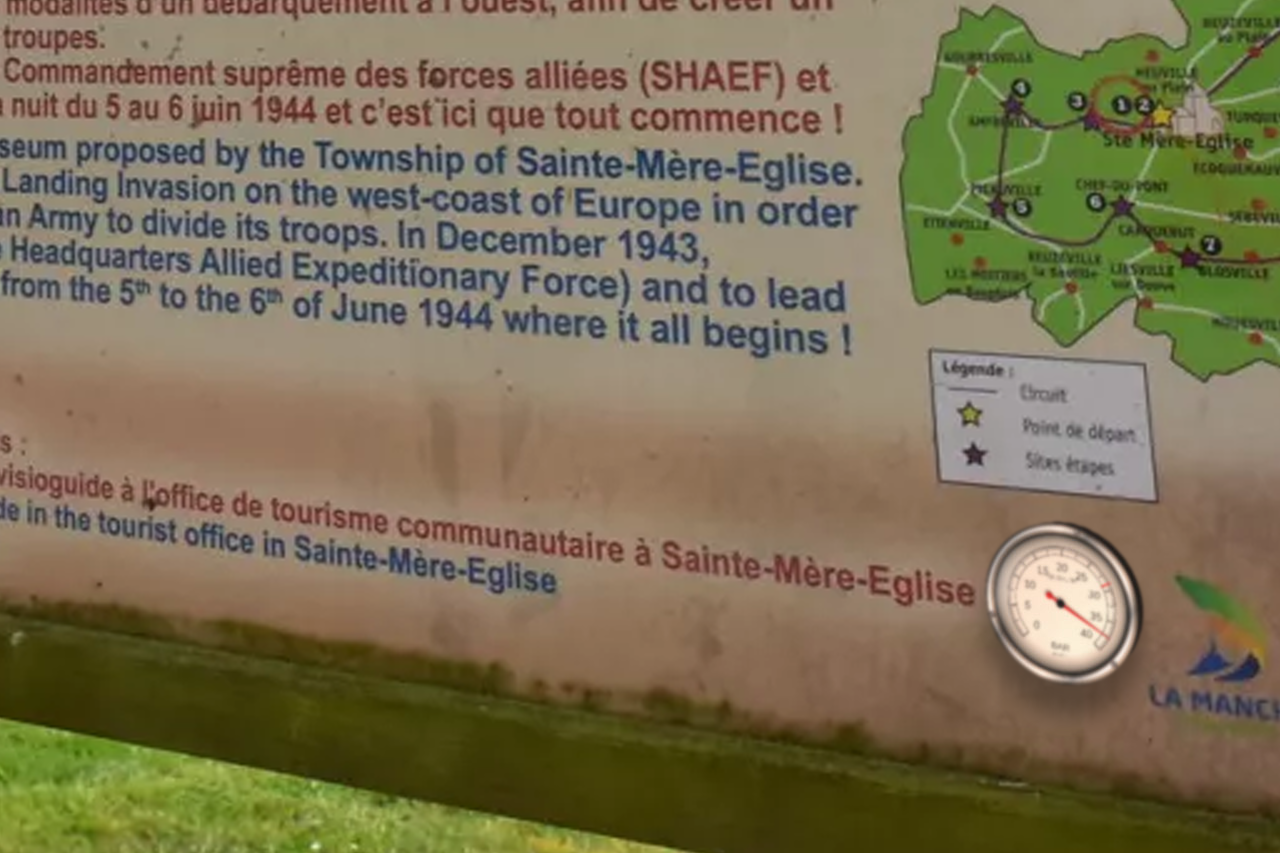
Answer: 37.5 bar
